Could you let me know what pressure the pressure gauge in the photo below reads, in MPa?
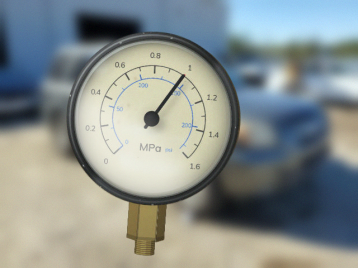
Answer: 1 MPa
